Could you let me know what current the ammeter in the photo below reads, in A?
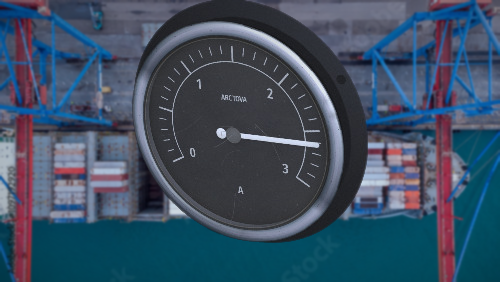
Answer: 2.6 A
